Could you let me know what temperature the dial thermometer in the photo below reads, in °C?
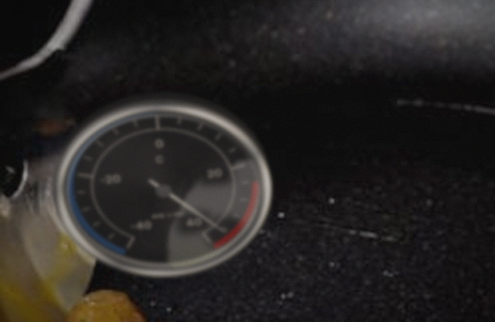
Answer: 36 °C
